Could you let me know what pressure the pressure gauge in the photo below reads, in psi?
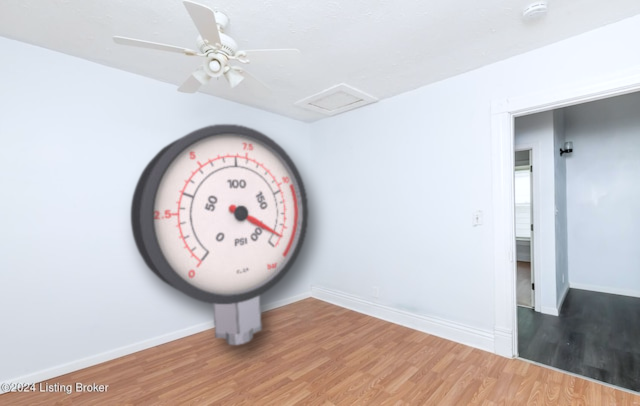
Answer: 190 psi
